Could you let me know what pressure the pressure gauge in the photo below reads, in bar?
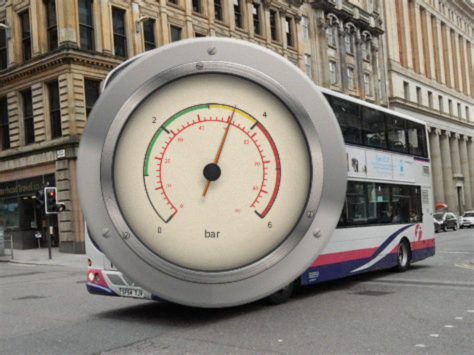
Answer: 3.5 bar
